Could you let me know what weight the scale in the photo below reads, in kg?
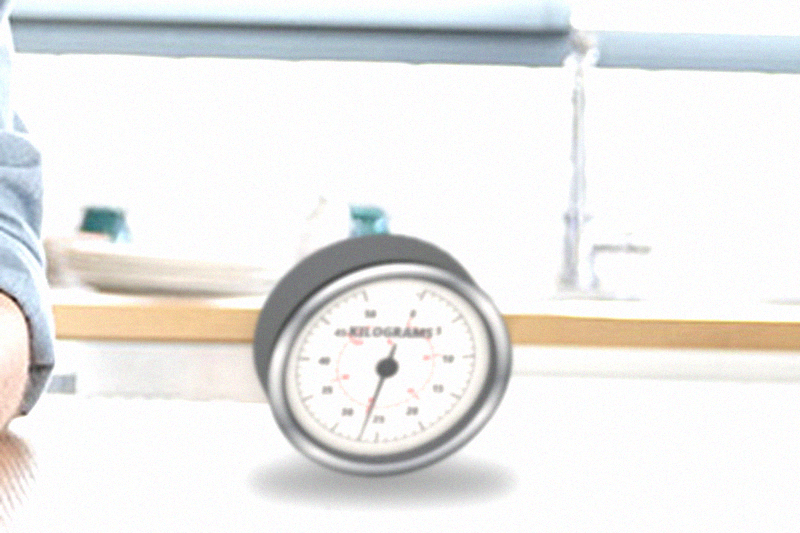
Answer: 27 kg
